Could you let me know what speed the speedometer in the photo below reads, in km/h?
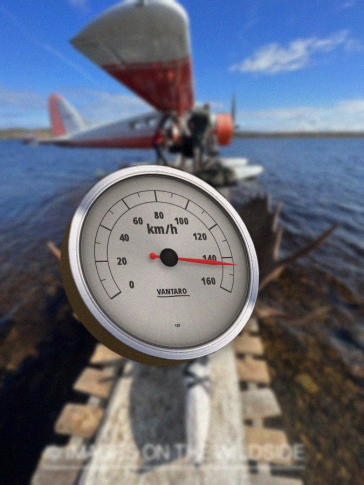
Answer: 145 km/h
